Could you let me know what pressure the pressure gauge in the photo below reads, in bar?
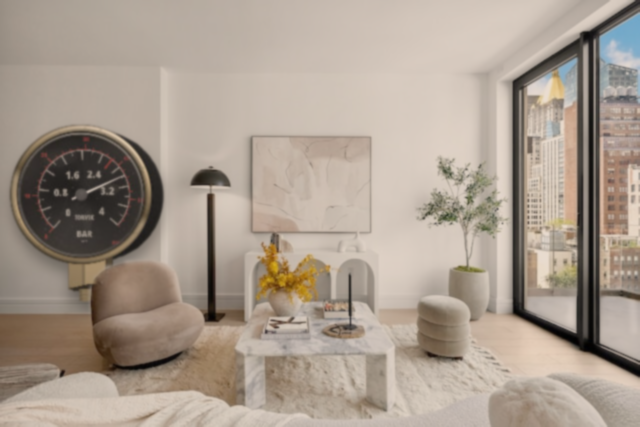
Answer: 3 bar
